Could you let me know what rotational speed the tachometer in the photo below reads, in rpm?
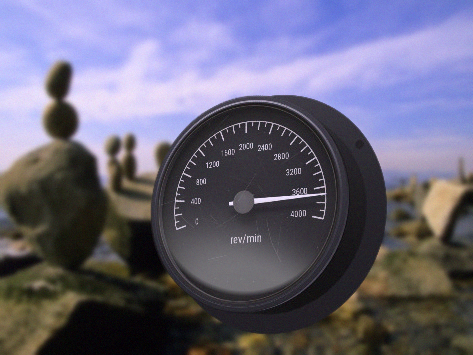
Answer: 3700 rpm
